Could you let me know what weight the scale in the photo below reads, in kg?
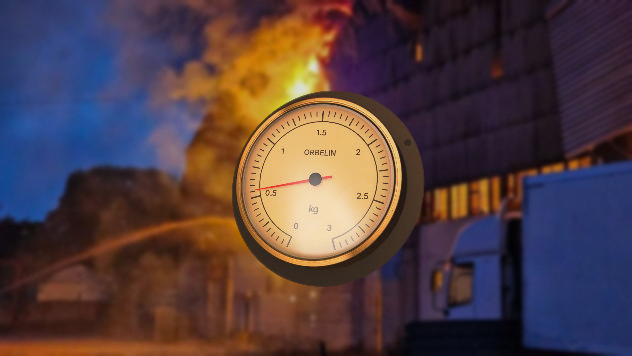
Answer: 0.55 kg
